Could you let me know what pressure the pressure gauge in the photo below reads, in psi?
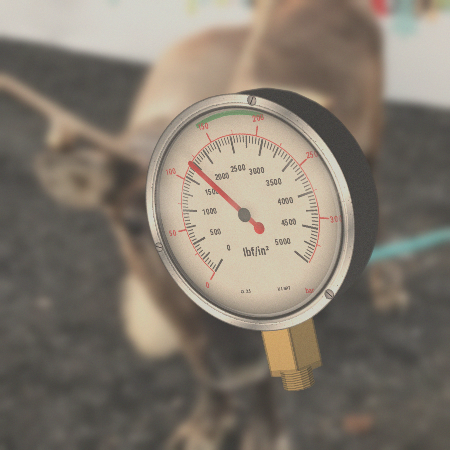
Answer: 1750 psi
